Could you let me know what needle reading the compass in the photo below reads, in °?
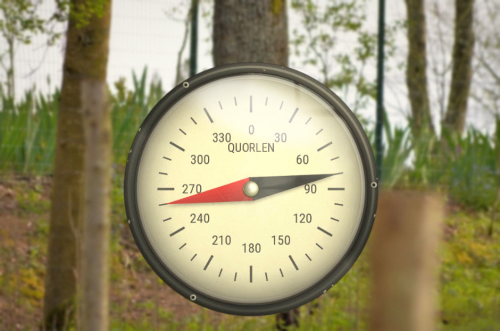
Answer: 260 °
